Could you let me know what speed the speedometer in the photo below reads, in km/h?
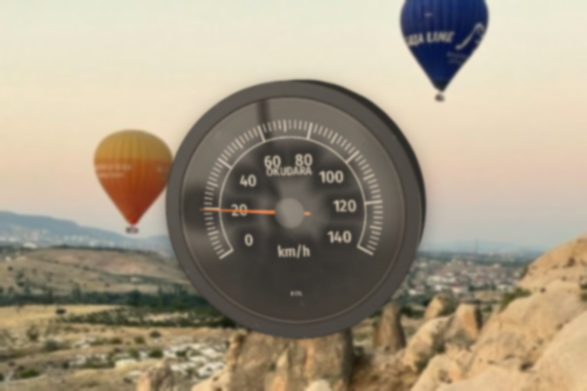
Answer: 20 km/h
